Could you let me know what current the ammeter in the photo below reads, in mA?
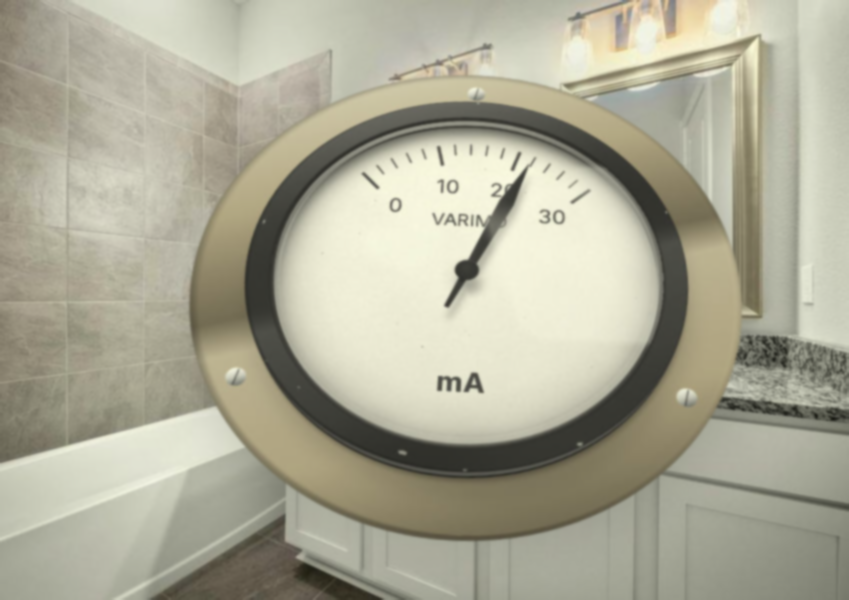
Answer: 22 mA
